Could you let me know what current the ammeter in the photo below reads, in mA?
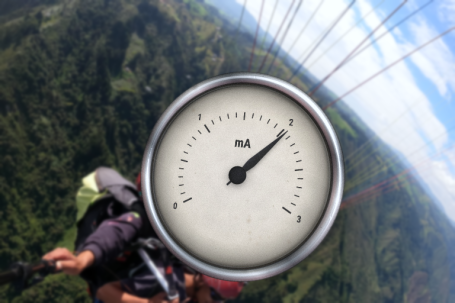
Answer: 2.05 mA
